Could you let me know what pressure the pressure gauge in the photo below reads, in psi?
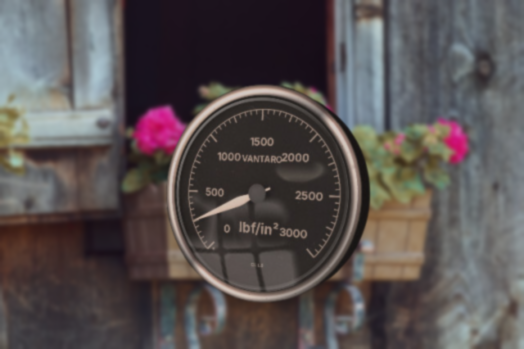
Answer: 250 psi
